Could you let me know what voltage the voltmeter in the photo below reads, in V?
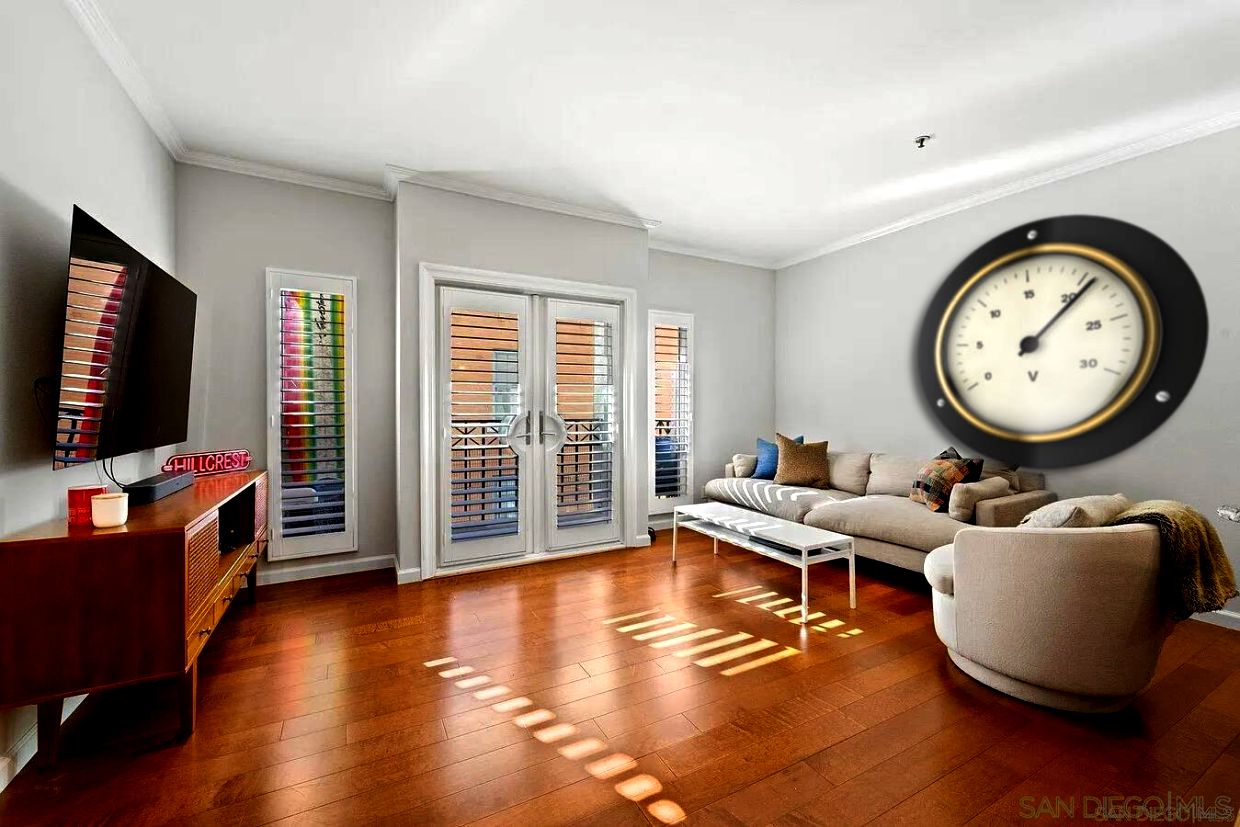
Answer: 21 V
